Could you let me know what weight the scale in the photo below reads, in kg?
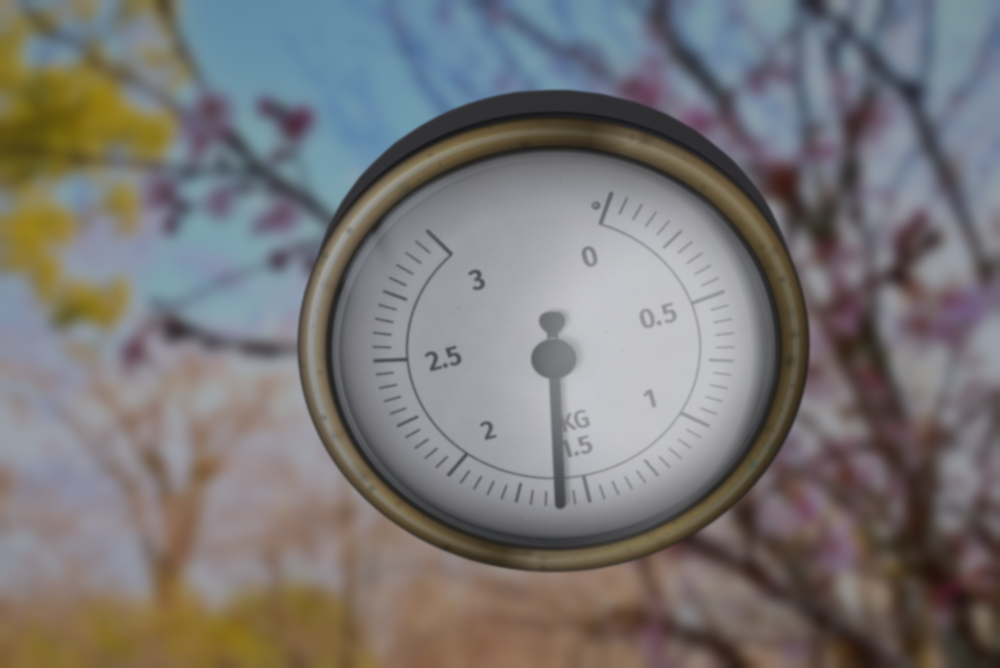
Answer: 1.6 kg
